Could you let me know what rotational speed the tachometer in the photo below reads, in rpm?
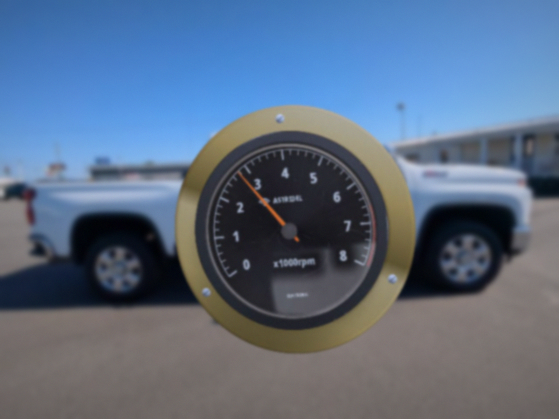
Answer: 2800 rpm
